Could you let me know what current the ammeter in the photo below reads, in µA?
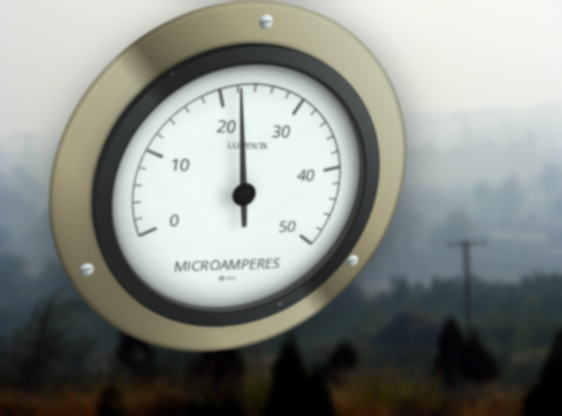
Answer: 22 µA
